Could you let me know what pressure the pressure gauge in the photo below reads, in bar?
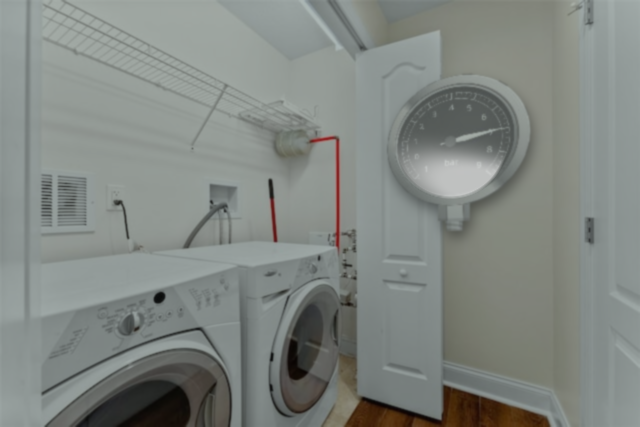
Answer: 7 bar
